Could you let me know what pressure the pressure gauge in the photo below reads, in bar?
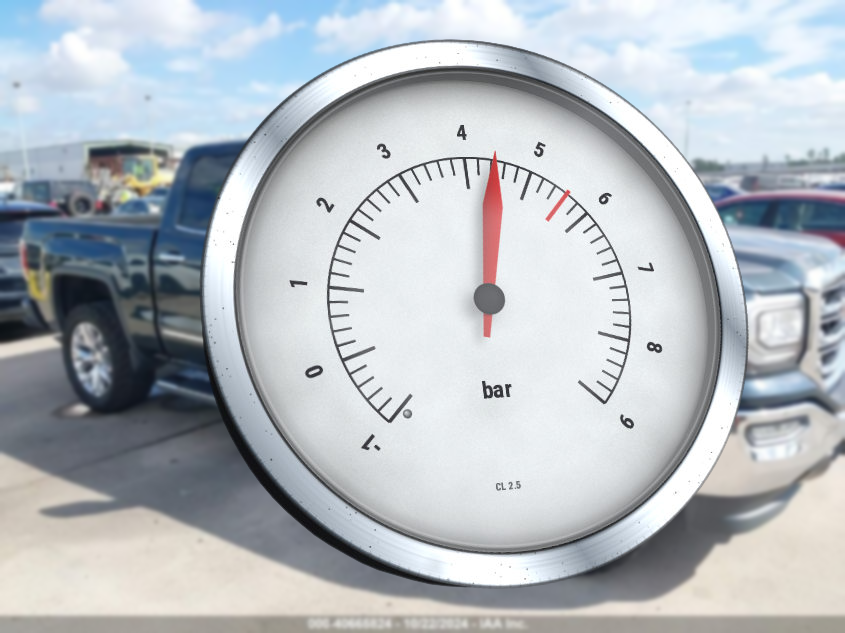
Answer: 4.4 bar
